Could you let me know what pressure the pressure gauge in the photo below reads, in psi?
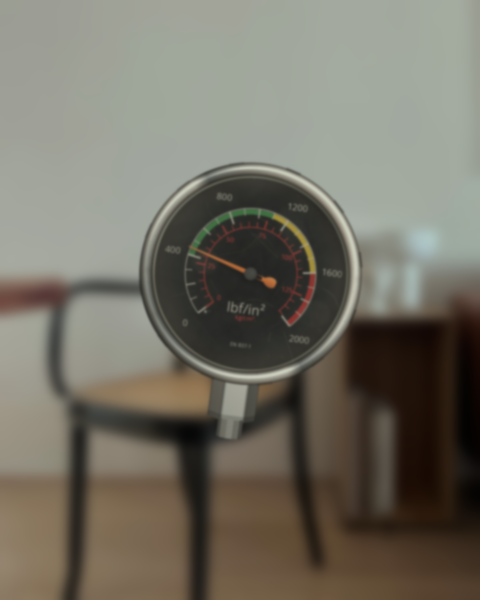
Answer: 450 psi
